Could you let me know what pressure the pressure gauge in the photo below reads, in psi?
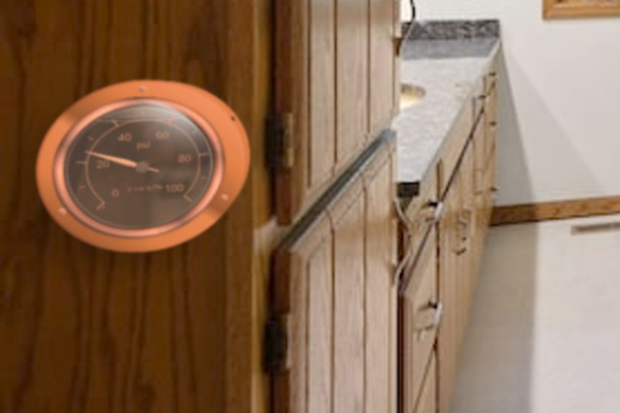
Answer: 25 psi
